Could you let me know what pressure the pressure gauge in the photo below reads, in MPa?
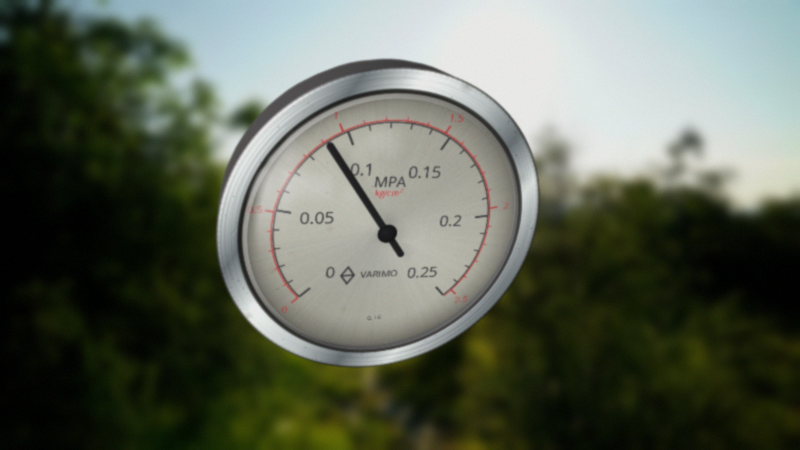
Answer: 0.09 MPa
